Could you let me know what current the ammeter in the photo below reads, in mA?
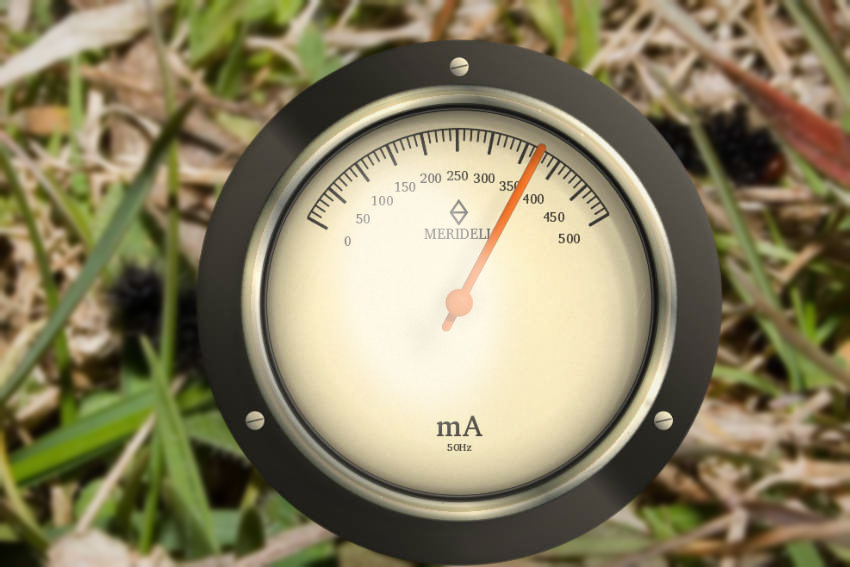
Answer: 370 mA
